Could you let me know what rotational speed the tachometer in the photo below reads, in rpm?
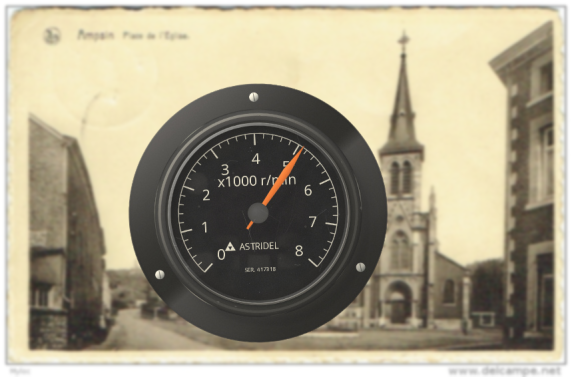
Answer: 5100 rpm
